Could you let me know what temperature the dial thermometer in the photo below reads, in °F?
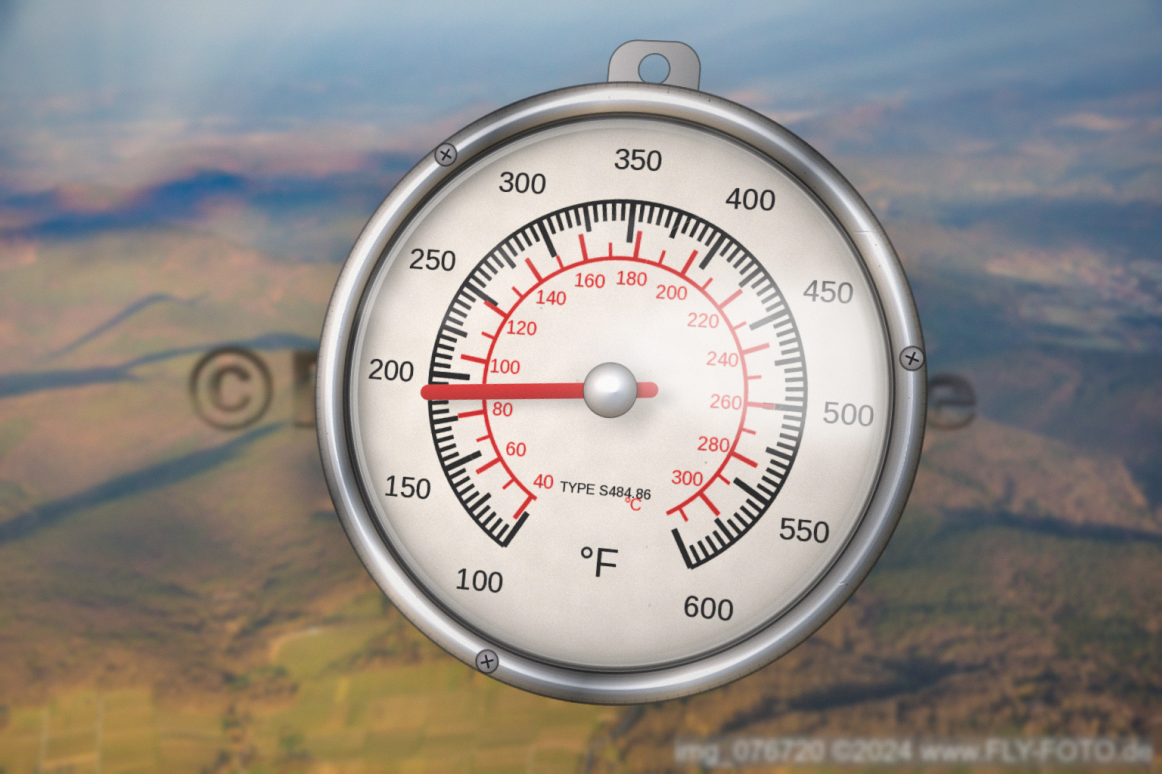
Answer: 190 °F
